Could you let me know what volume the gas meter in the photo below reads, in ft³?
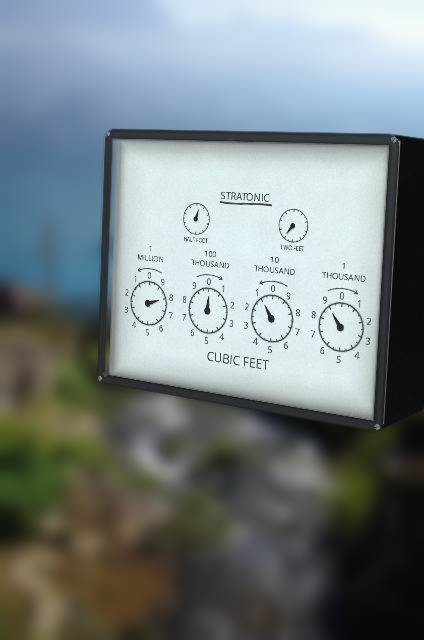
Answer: 800900 ft³
